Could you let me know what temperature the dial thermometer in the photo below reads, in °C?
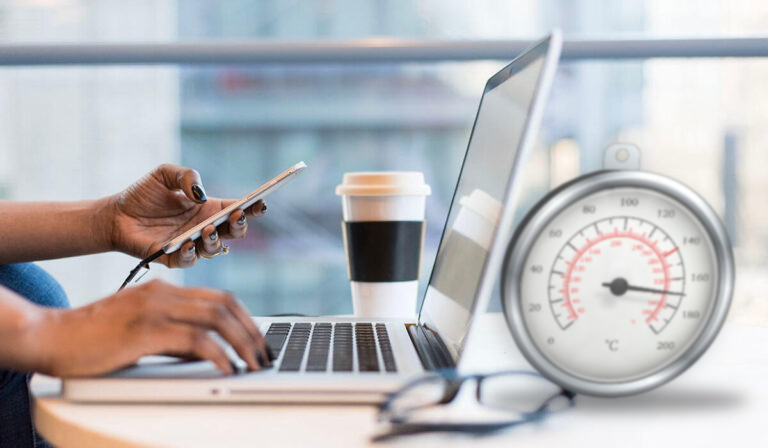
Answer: 170 °C
